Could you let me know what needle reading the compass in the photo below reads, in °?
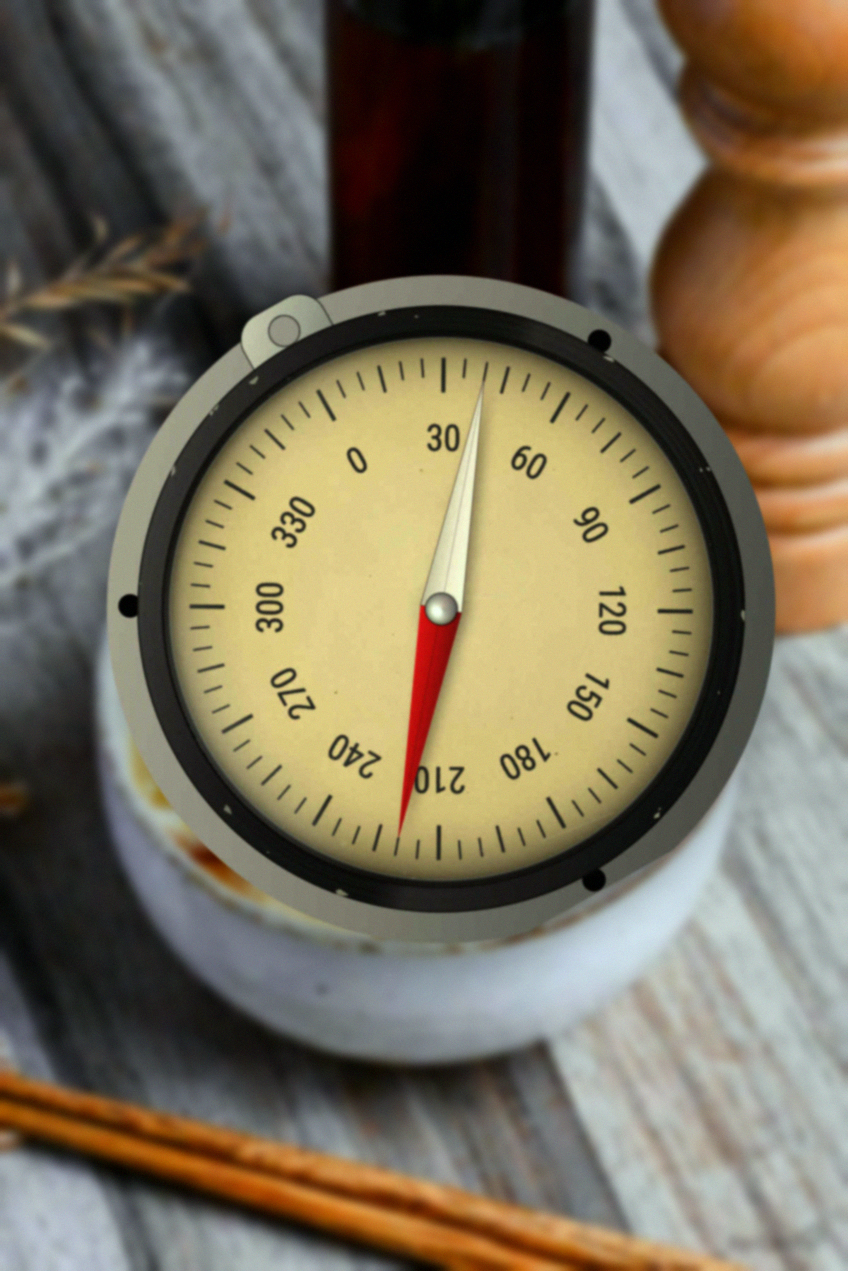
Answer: 220 °
